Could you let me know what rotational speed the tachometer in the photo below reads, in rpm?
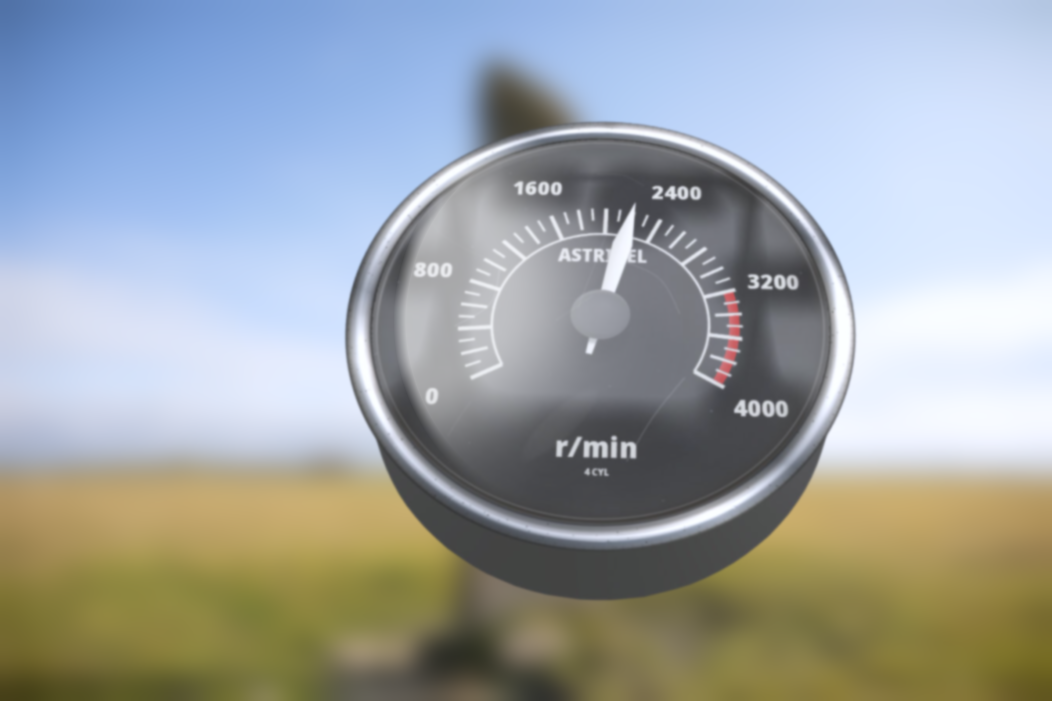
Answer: 2200 rpm
